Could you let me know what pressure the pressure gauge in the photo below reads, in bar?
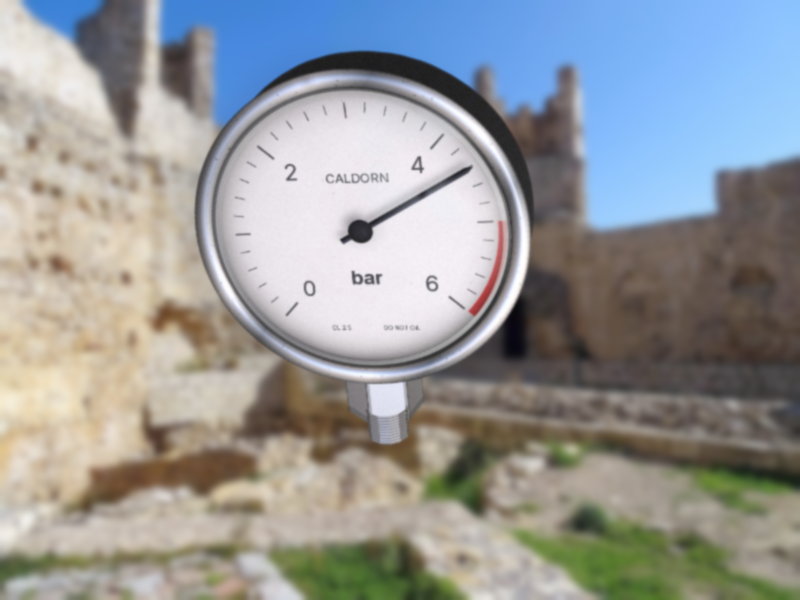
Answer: 4.4 bar
